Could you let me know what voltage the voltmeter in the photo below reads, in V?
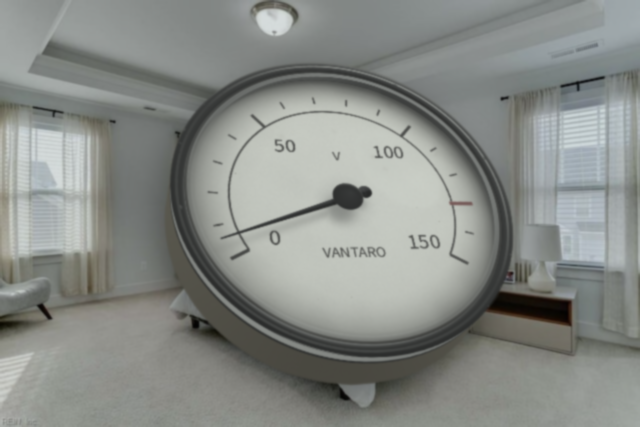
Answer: 5 V
